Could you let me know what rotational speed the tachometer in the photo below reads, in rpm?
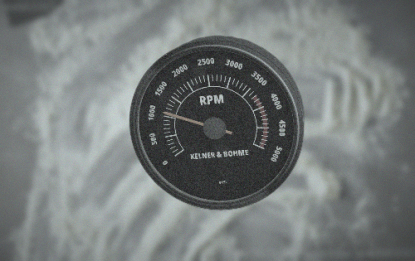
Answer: 1100 rpm
